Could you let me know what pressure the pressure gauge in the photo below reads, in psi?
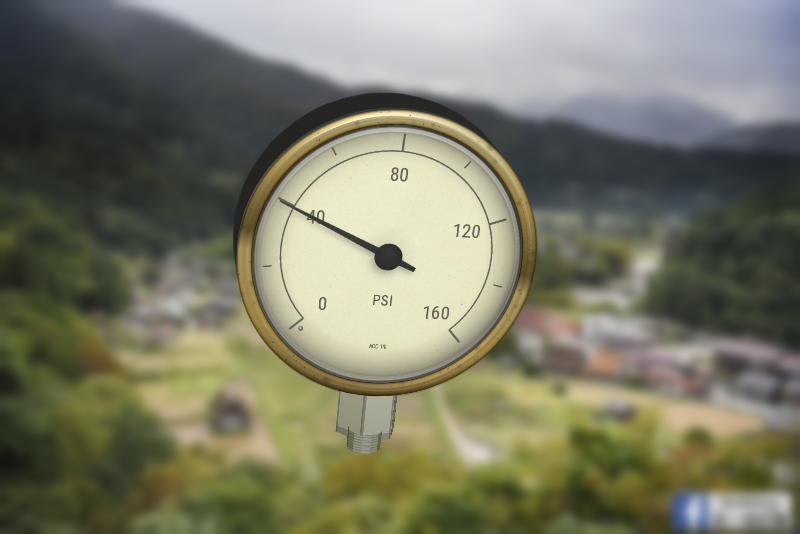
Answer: 40 psi
